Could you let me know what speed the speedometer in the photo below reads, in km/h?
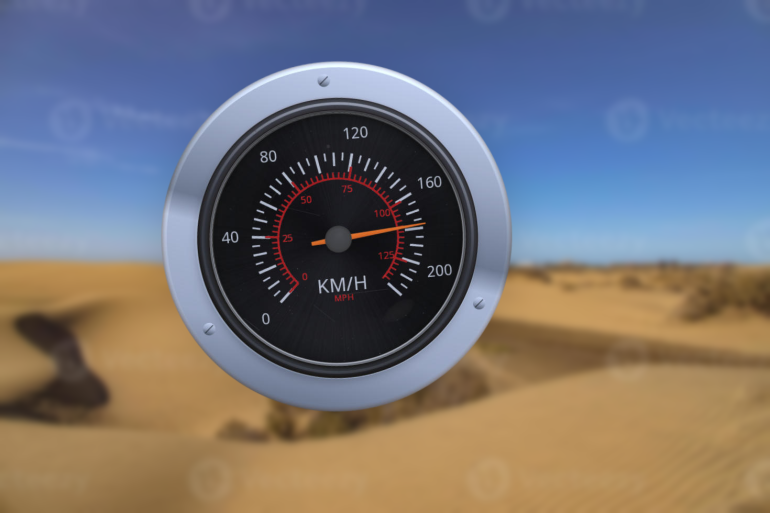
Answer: 177.5 km/h
